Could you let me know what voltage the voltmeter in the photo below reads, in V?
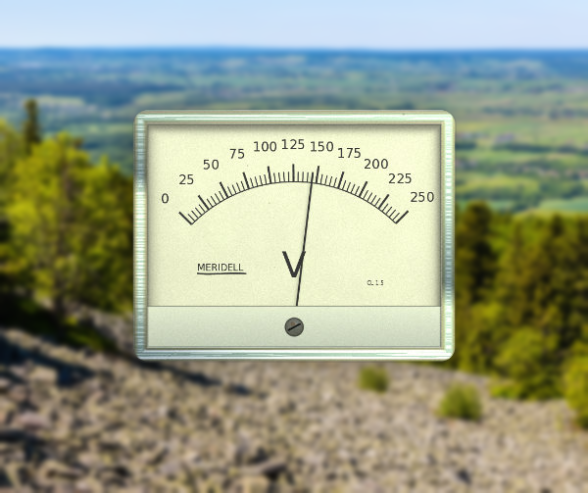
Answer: 145 V
